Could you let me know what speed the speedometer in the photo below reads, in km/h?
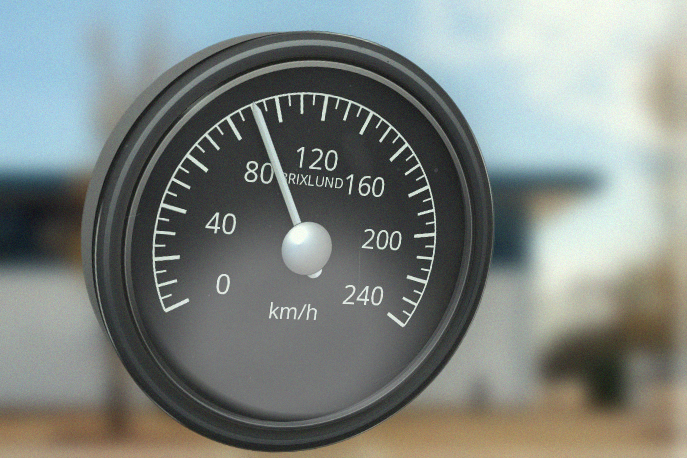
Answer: 90 km/h
